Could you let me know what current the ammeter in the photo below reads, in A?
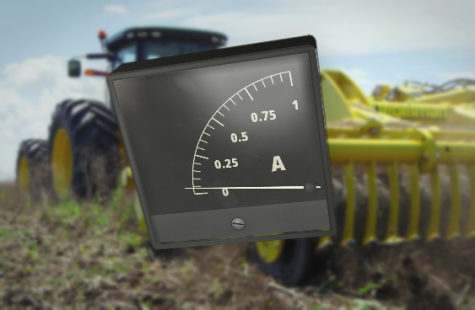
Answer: 0.05 A
